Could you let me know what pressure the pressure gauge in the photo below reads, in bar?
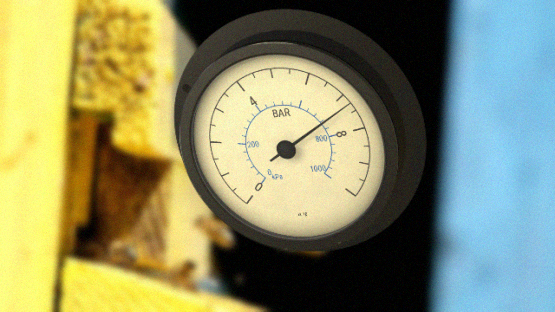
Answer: 7.25 bar
